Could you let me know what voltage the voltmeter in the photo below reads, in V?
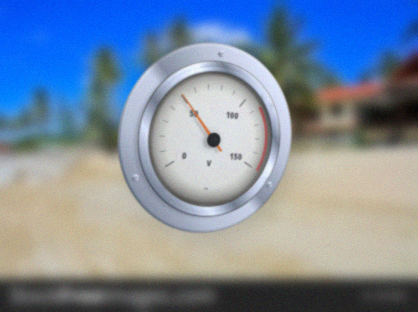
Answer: 50 V
